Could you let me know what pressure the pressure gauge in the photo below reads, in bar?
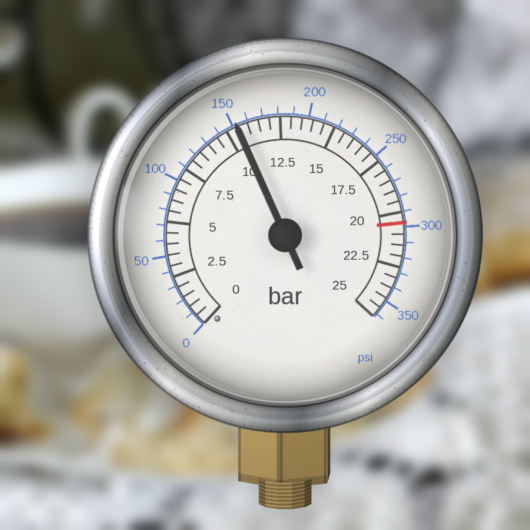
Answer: 10.5 bar
